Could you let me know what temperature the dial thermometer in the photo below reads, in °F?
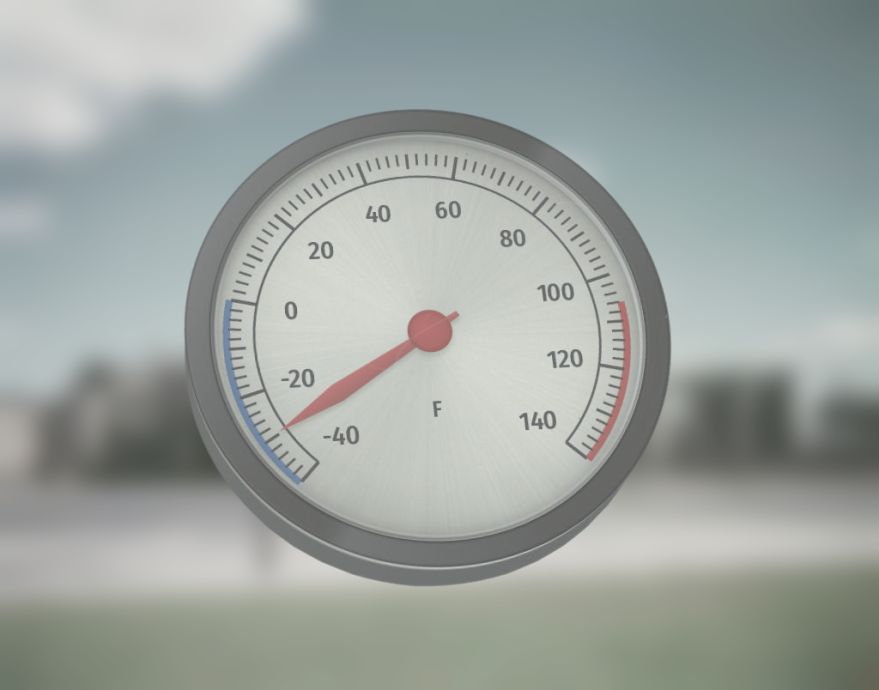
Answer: -30 °F
